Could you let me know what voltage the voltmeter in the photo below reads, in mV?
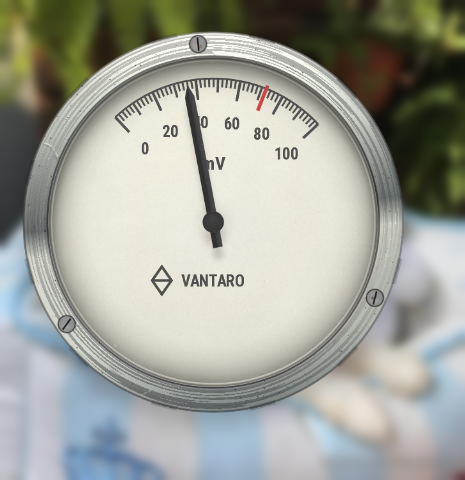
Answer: 36 mV
